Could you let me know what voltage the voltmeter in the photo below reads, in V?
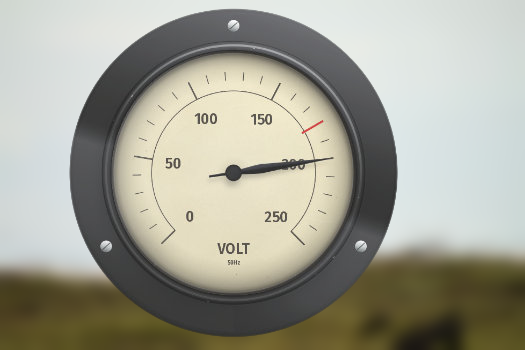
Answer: 200 V
